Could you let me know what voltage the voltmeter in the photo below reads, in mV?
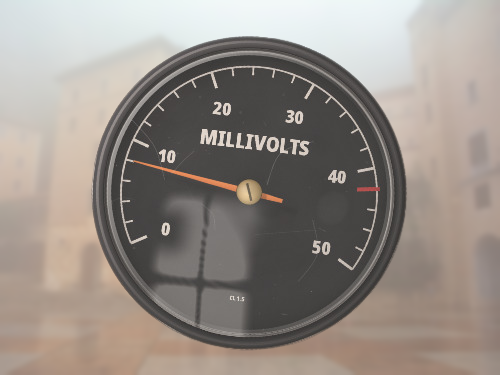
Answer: 8 mV
